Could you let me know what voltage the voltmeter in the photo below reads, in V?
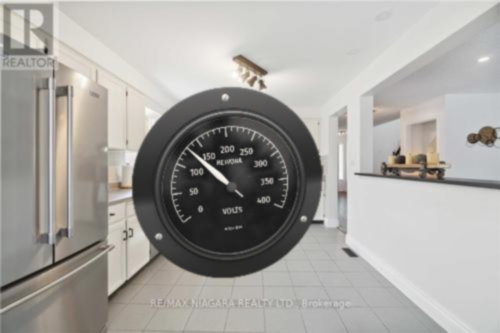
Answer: 130 V
